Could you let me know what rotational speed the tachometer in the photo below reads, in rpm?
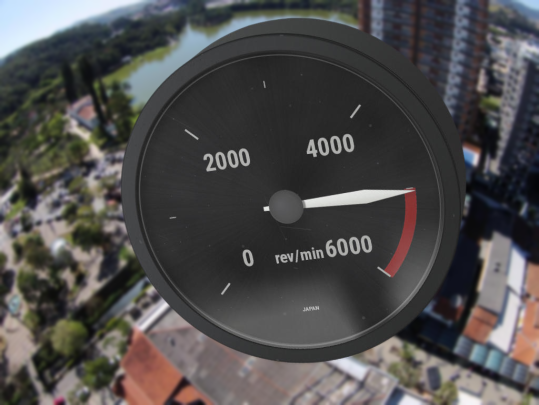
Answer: 5000 rpm
